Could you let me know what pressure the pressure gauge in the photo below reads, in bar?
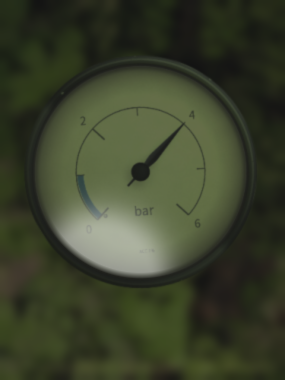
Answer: 4 bar
